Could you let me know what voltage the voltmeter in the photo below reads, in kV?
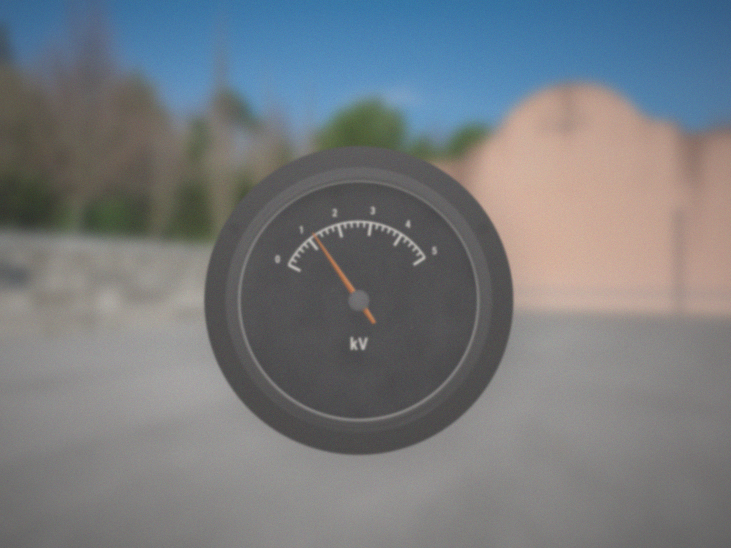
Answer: 1.2 kV
